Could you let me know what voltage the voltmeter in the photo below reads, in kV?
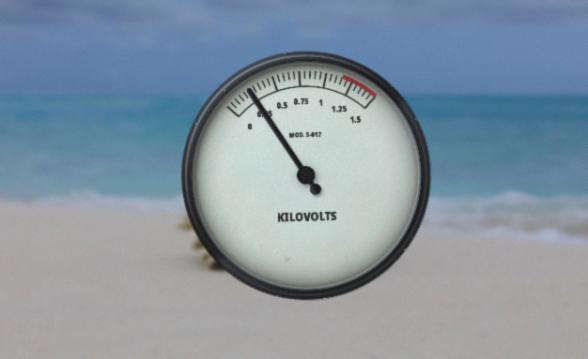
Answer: 0.25 kV
